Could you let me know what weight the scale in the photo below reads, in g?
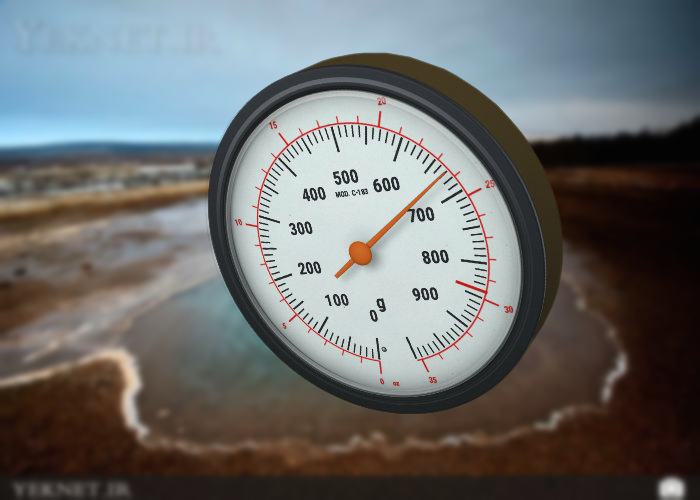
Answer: 670 g
